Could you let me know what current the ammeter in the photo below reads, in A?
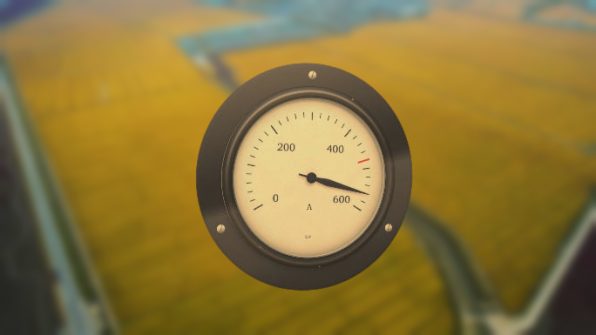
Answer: 560 A
